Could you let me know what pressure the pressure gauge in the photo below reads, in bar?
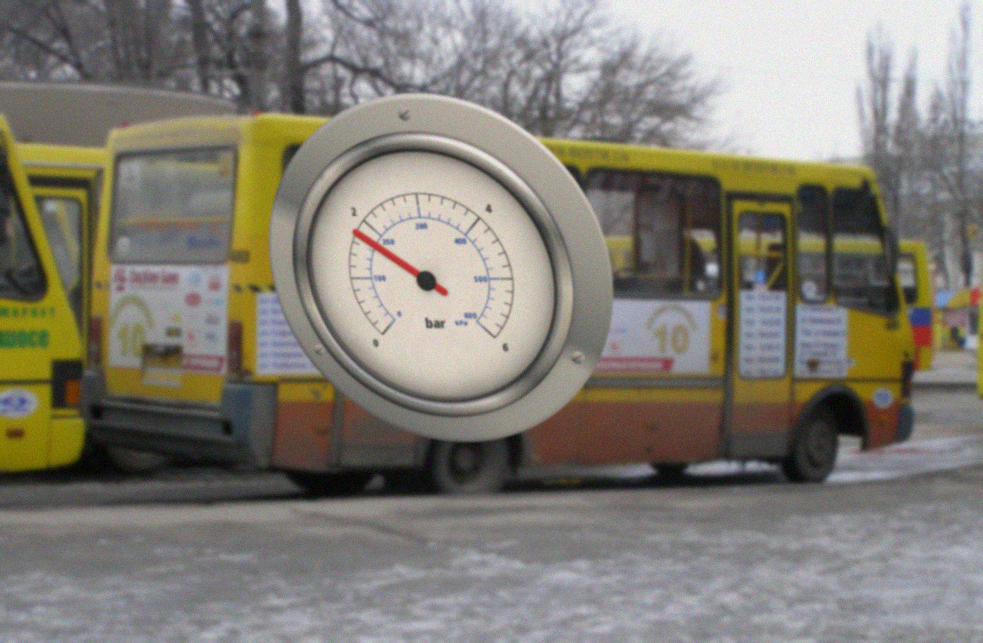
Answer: 1.8 bar
